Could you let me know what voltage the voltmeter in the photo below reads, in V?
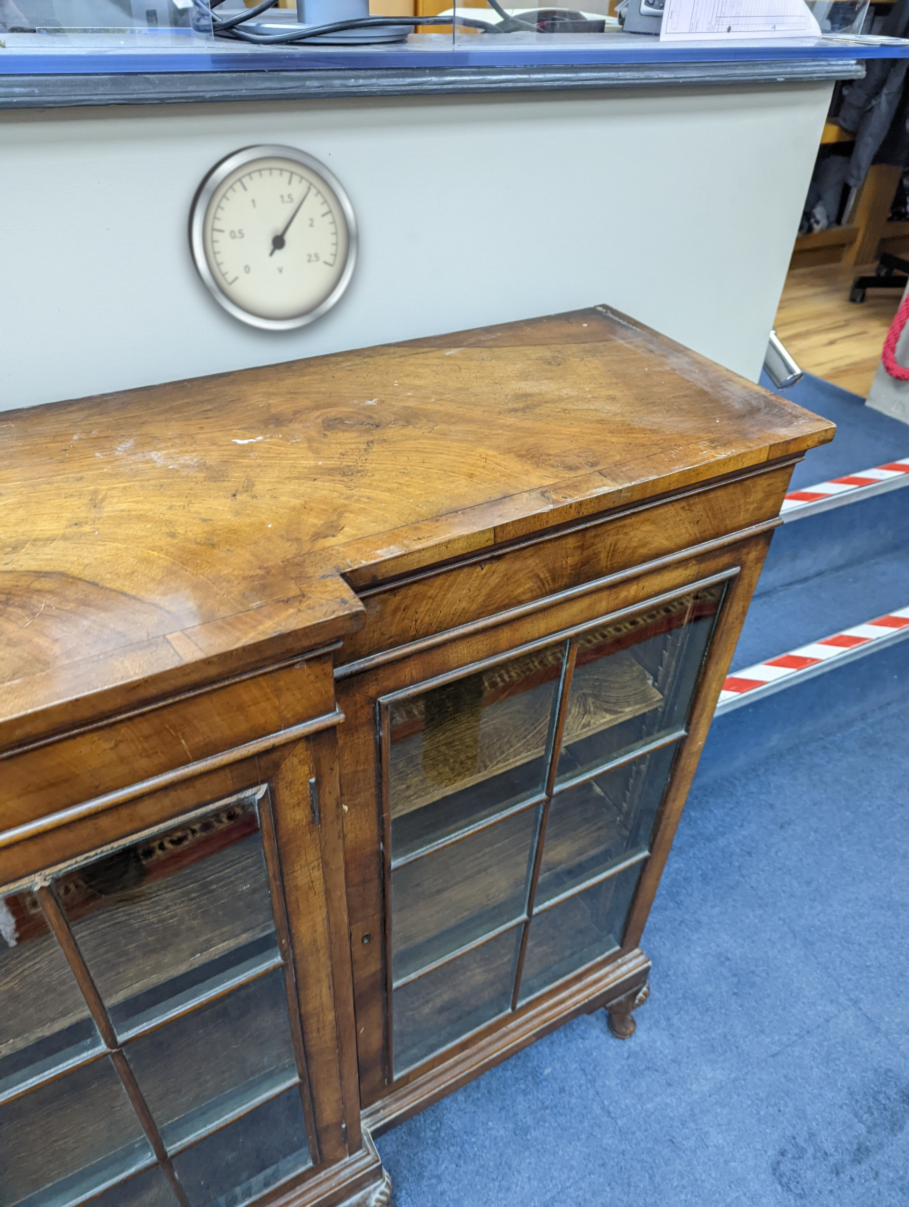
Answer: 1.7 V
